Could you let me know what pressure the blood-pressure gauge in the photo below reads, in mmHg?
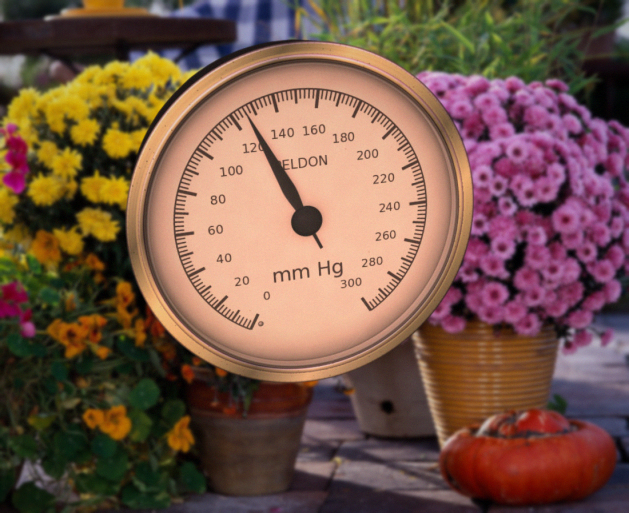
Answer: 126 mmHg
